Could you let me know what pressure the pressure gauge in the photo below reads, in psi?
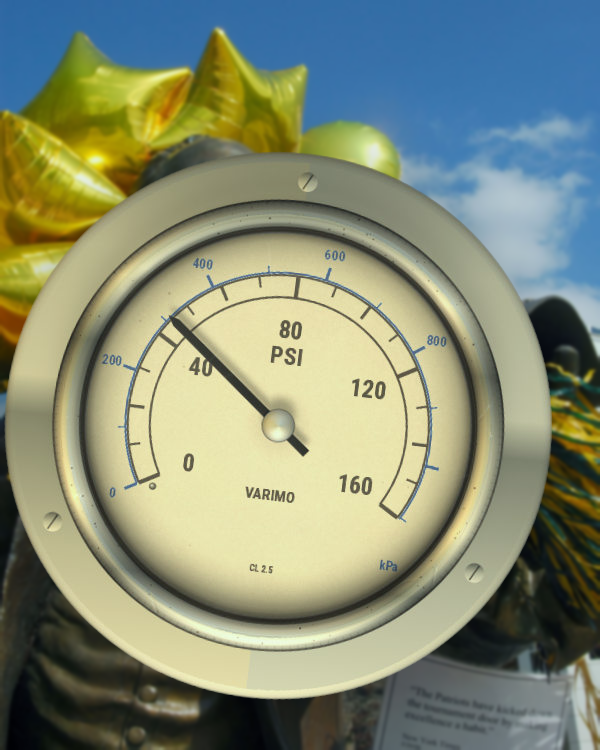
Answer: 45 psi
